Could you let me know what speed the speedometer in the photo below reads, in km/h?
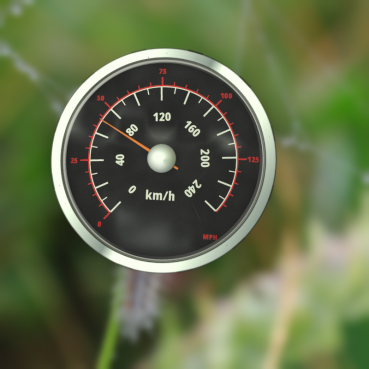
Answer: 70 km/h
